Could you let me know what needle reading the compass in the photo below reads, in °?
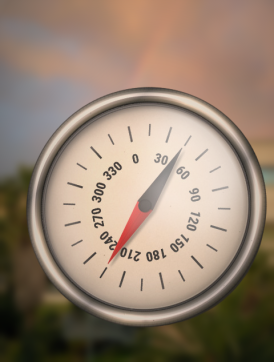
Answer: 225 °
